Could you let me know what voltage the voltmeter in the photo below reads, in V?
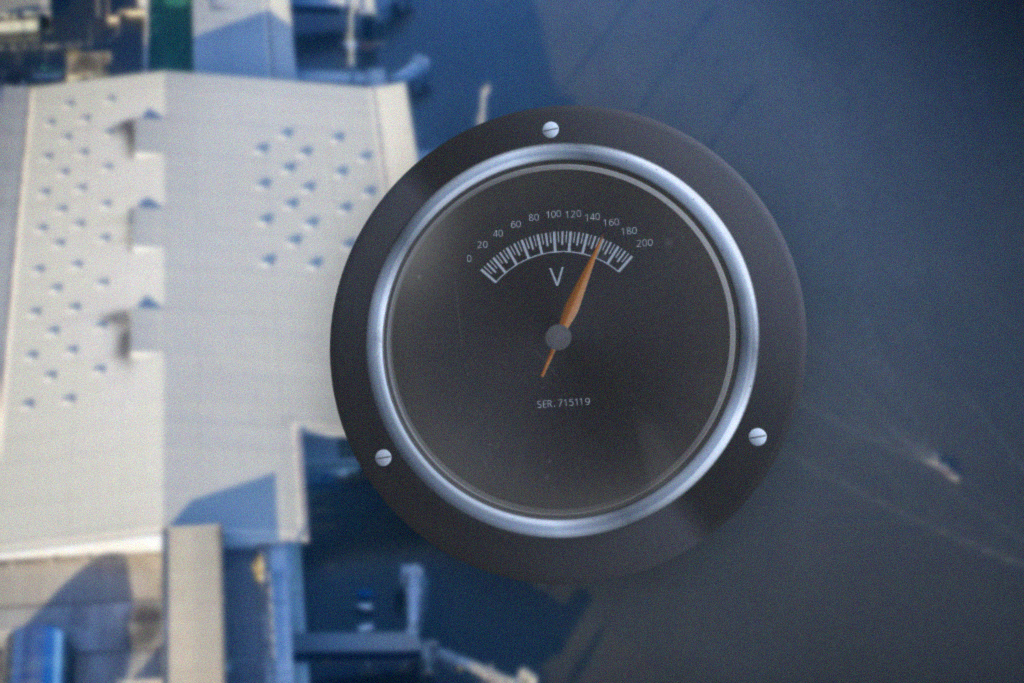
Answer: 160 V
